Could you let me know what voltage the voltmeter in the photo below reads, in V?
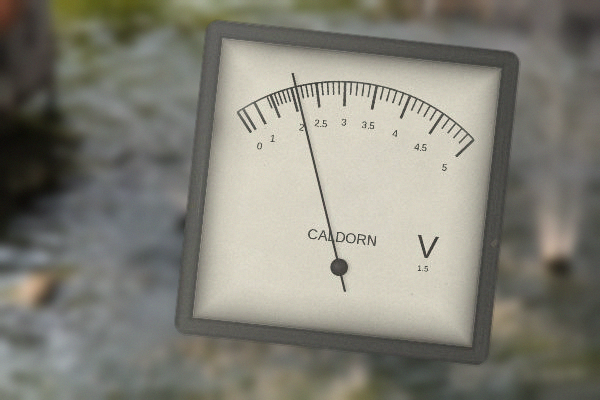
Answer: 2.1 V
